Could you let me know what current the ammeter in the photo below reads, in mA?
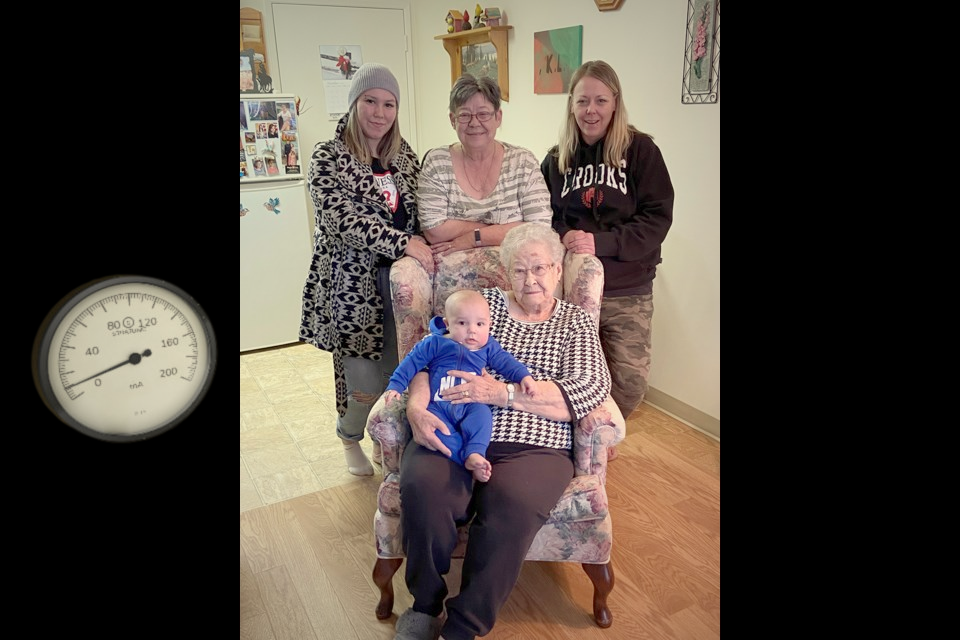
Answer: 10 mA
